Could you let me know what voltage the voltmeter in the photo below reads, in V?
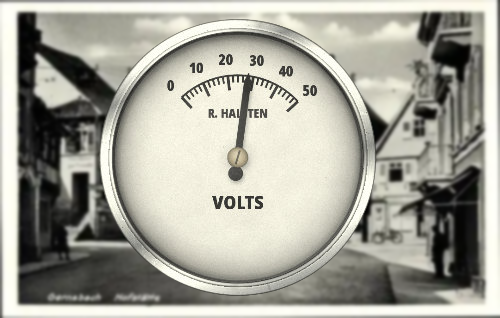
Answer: 28 V
